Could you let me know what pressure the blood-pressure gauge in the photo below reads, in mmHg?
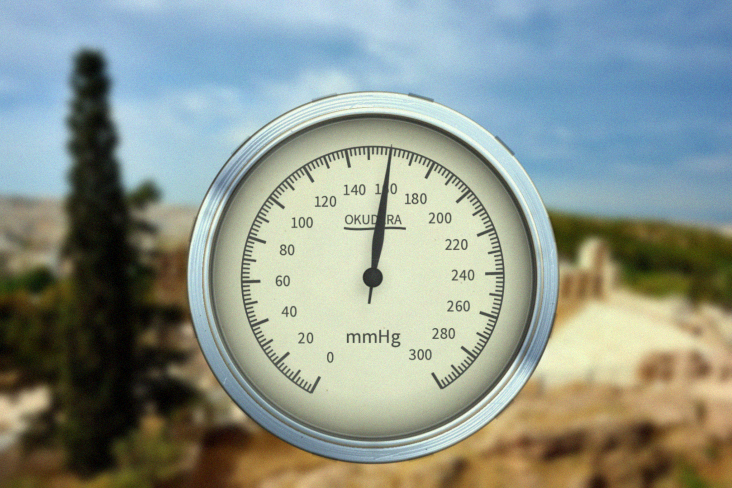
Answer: 160 mmHg
